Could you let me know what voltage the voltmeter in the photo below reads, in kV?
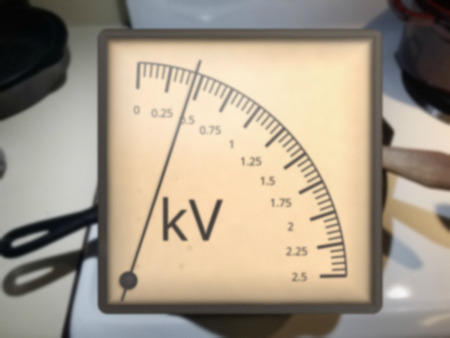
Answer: 0.45 kV
